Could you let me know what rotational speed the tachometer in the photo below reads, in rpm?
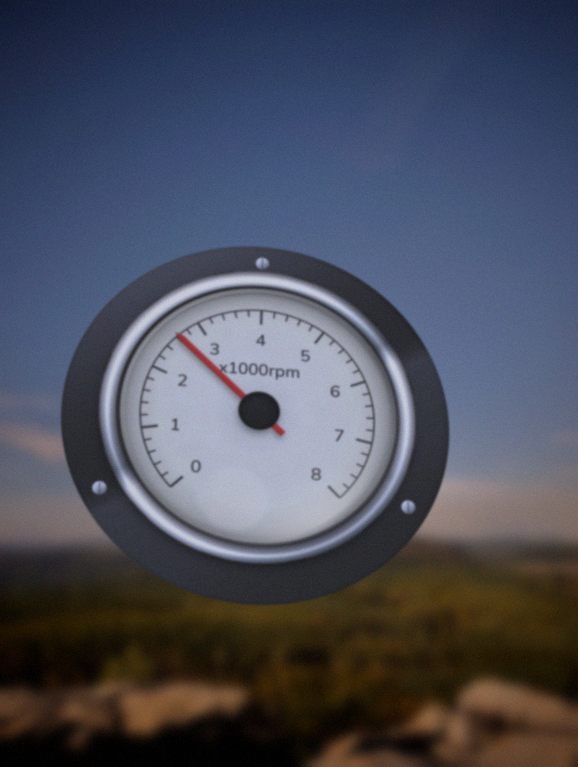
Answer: 2600 rpm
